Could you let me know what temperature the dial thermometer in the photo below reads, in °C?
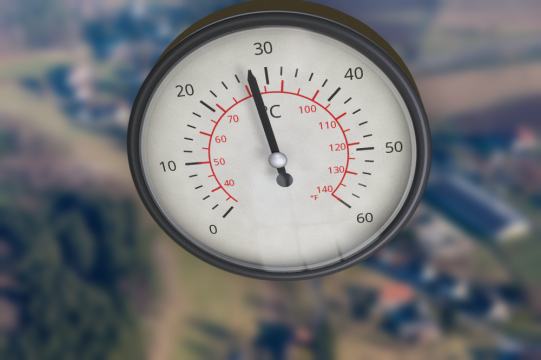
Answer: 28 °C
